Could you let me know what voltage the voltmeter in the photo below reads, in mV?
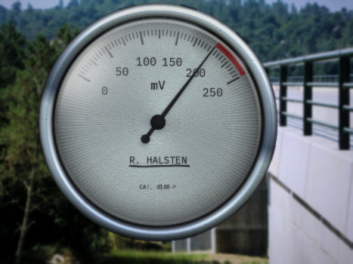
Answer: 200 mV
